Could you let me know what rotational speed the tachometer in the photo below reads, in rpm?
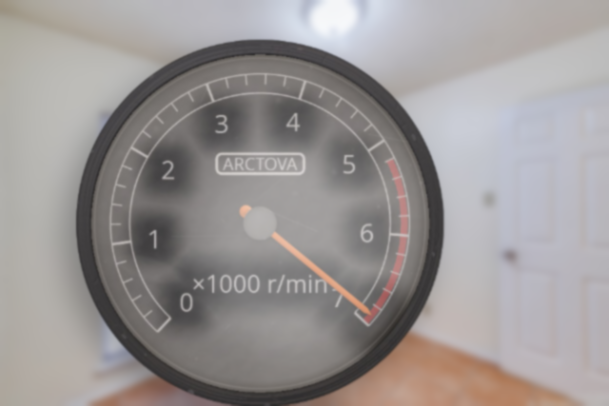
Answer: 6900 rpm
